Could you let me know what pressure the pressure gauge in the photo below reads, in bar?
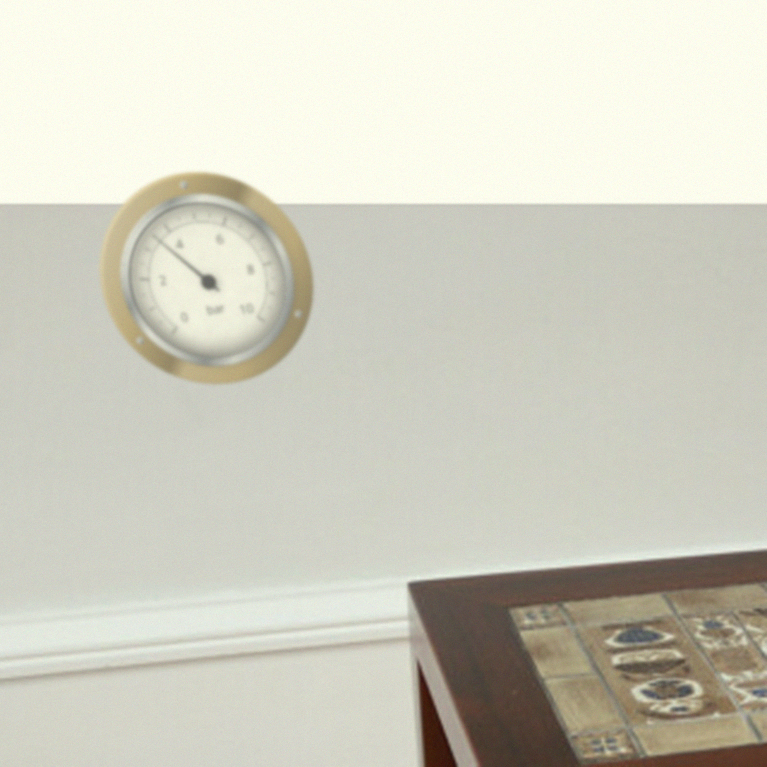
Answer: 3.5 bar
